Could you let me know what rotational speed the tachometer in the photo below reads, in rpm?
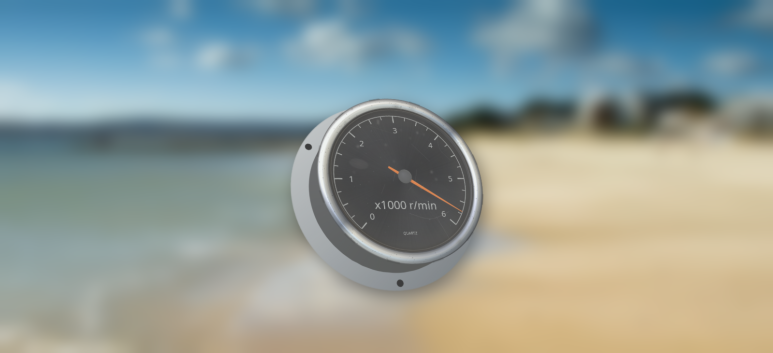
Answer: 5750 rpm
